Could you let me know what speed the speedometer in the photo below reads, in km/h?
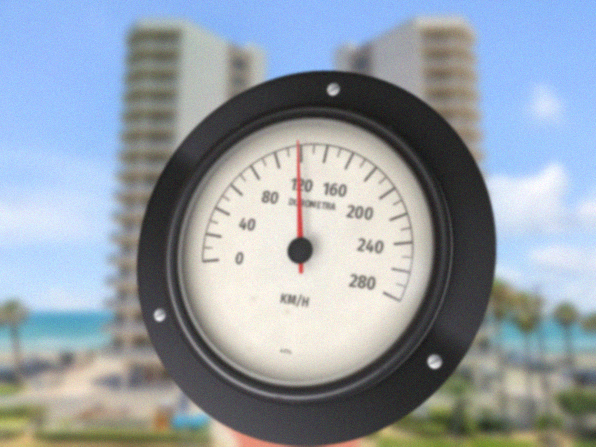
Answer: 120 km/h
